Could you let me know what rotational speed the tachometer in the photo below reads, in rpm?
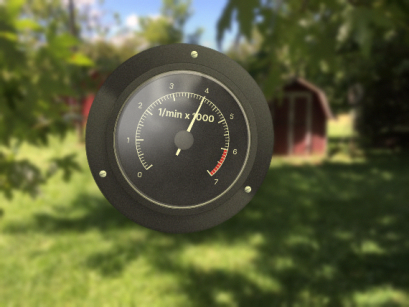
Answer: 4000 rpm
